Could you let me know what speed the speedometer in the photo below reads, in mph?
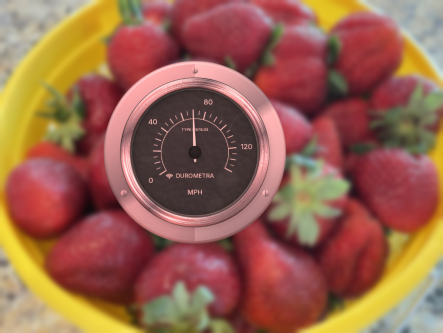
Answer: 70 mph
